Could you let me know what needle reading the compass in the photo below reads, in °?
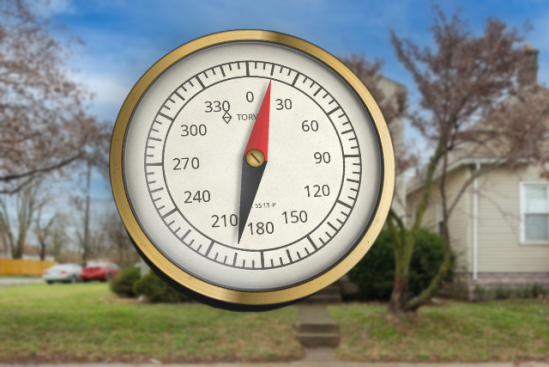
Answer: 15 °
